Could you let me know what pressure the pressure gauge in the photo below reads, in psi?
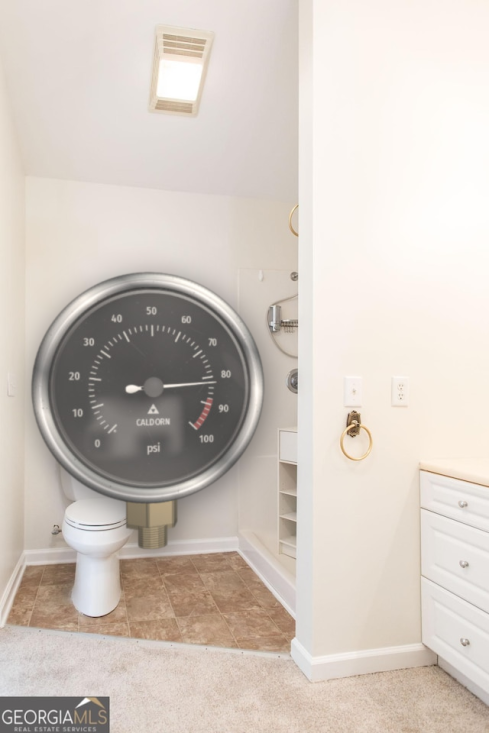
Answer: 82 psi
